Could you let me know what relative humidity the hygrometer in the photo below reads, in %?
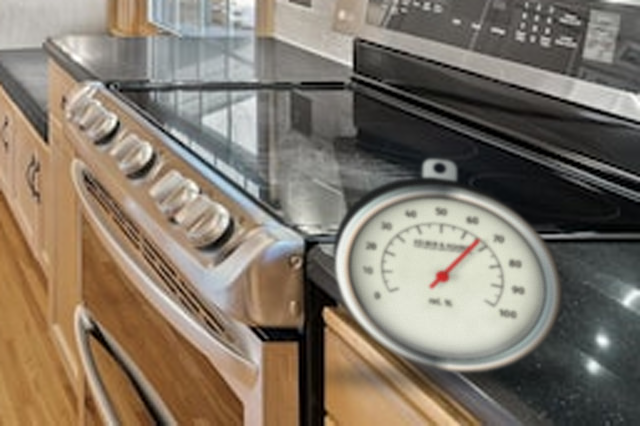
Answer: 65 %
